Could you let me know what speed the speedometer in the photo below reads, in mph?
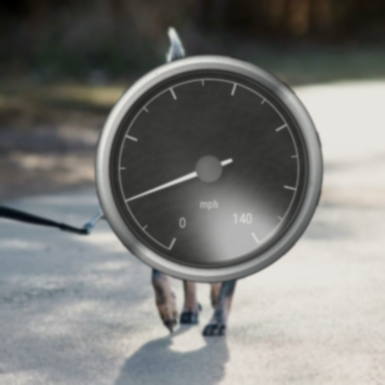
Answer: 20 mph
